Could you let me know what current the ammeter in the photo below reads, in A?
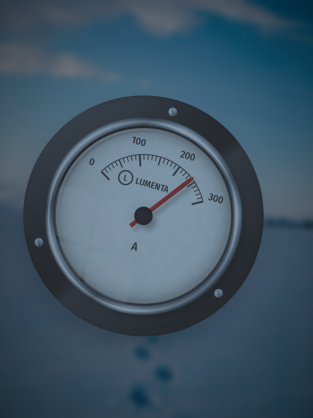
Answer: 240 A
